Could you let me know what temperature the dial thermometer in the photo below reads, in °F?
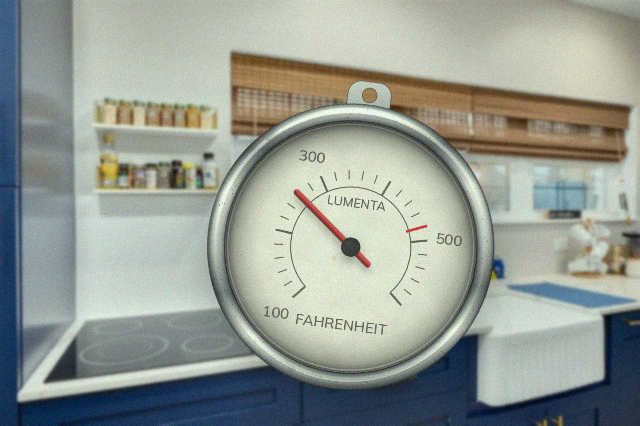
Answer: 260 °F
